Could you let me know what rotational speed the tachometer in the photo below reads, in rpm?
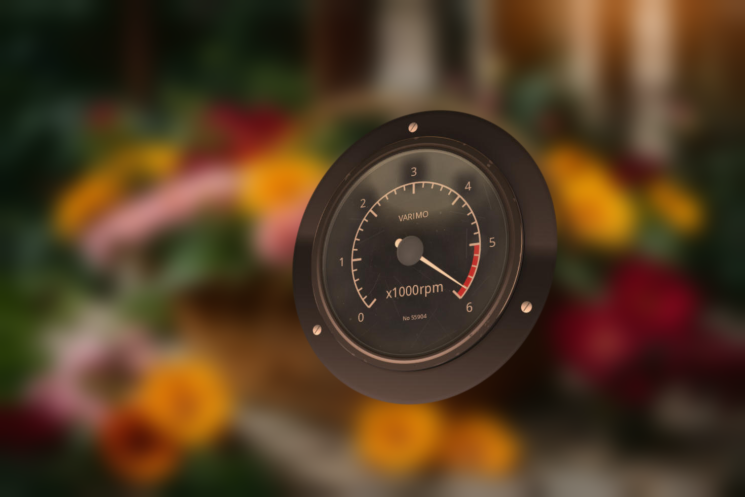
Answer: 5800 rpm
